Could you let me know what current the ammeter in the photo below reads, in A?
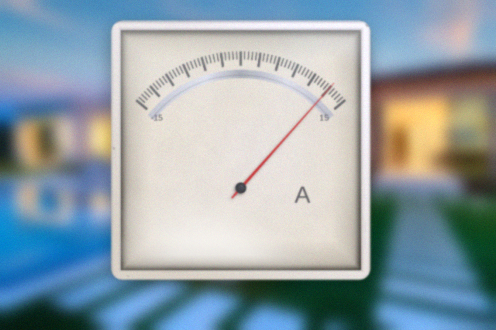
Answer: 12.5 A
